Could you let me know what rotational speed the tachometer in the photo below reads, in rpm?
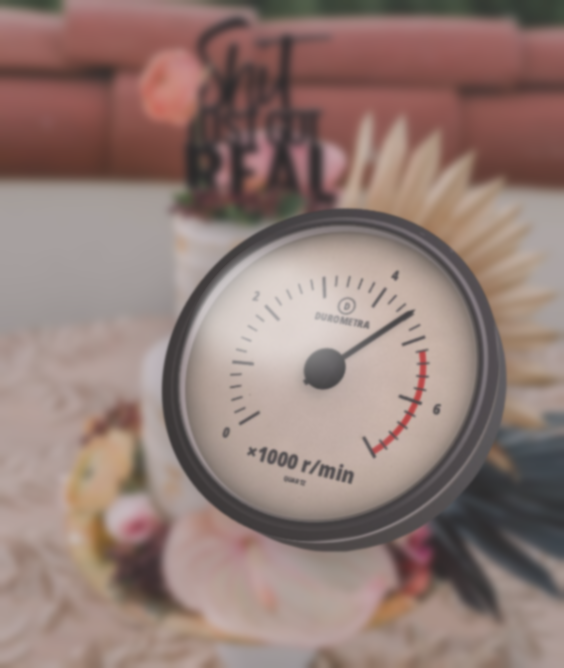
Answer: 4600 rpm
